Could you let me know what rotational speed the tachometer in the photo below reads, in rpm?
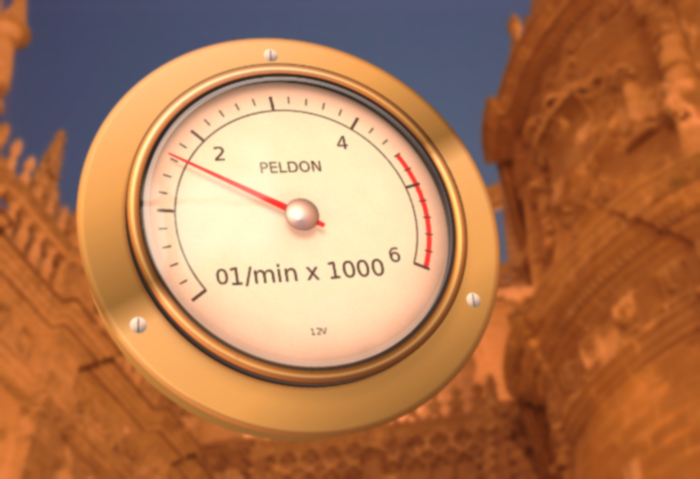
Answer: 1600 rpm
